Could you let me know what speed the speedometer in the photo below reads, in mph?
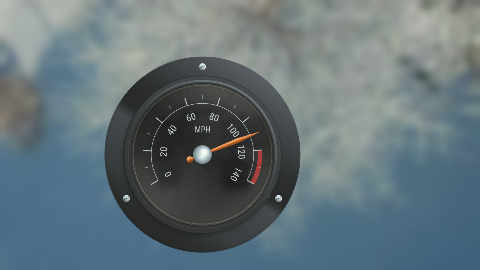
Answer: 110 mph
